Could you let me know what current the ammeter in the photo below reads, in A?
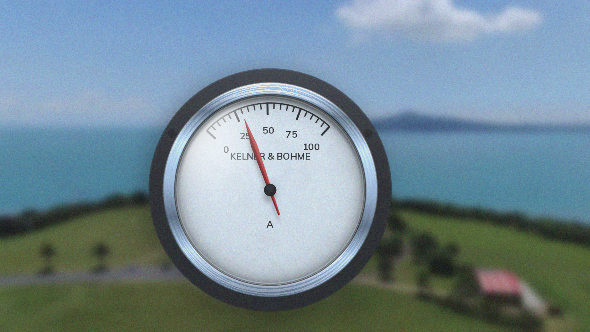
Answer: 30 A
